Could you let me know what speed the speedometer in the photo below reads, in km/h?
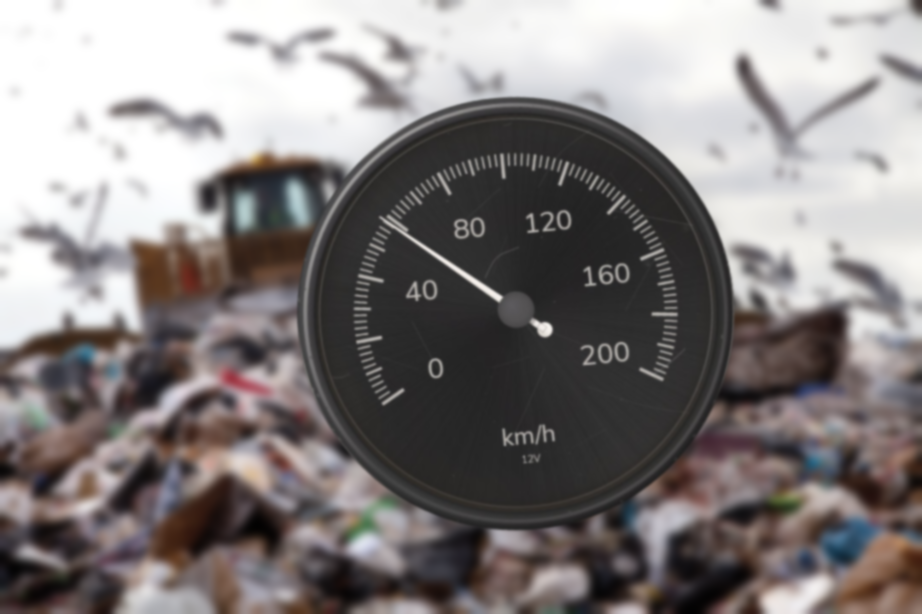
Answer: 58 km/h
